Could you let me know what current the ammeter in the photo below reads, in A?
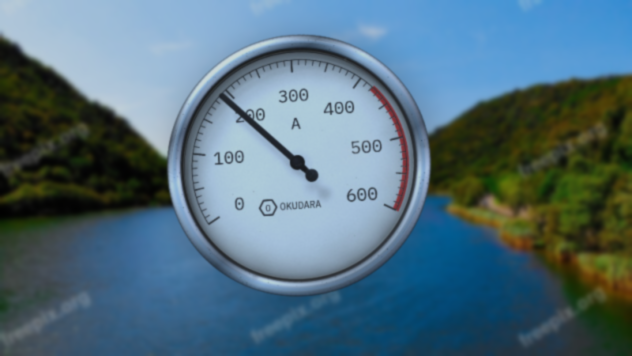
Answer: 190 A
